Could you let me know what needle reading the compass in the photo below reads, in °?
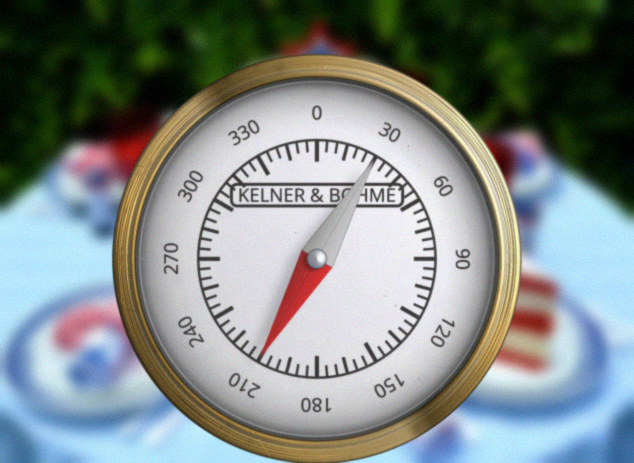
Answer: 210 °
